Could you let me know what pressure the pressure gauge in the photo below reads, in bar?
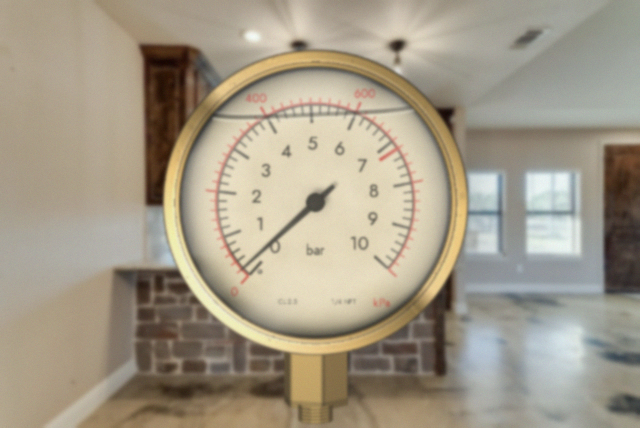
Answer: 0.2 bar
